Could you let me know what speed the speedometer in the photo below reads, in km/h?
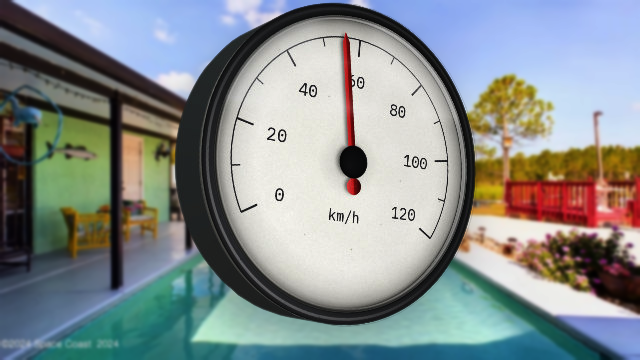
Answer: 55 km/h
